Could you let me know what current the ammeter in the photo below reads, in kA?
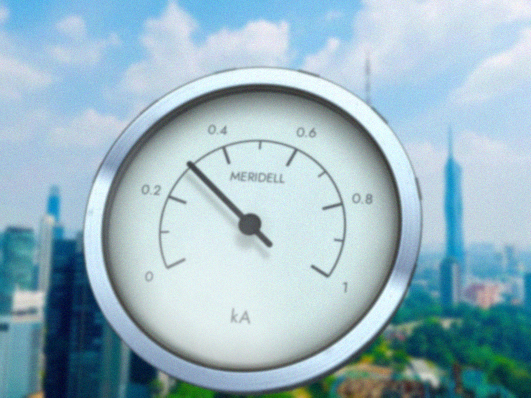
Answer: 0.3 kA
